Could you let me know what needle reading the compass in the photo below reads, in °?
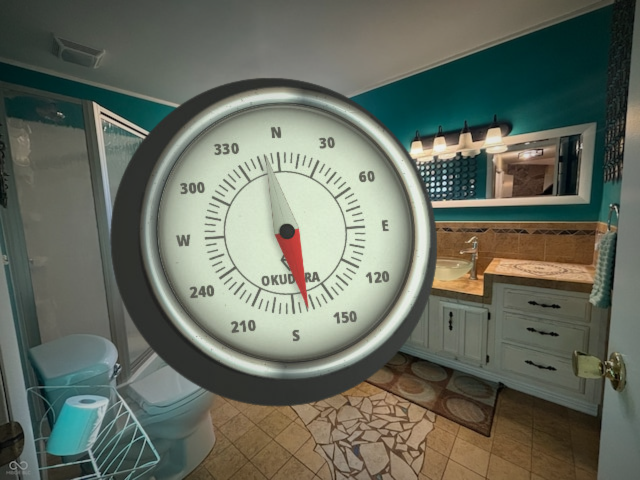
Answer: 170 °
